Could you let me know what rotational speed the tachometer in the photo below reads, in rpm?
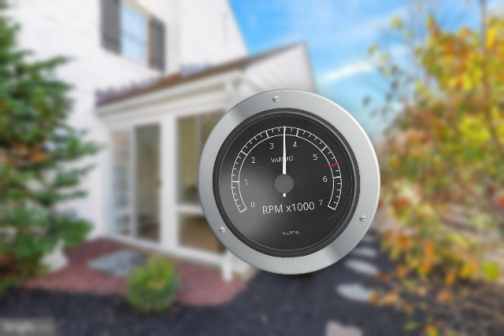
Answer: 3600 rpm
